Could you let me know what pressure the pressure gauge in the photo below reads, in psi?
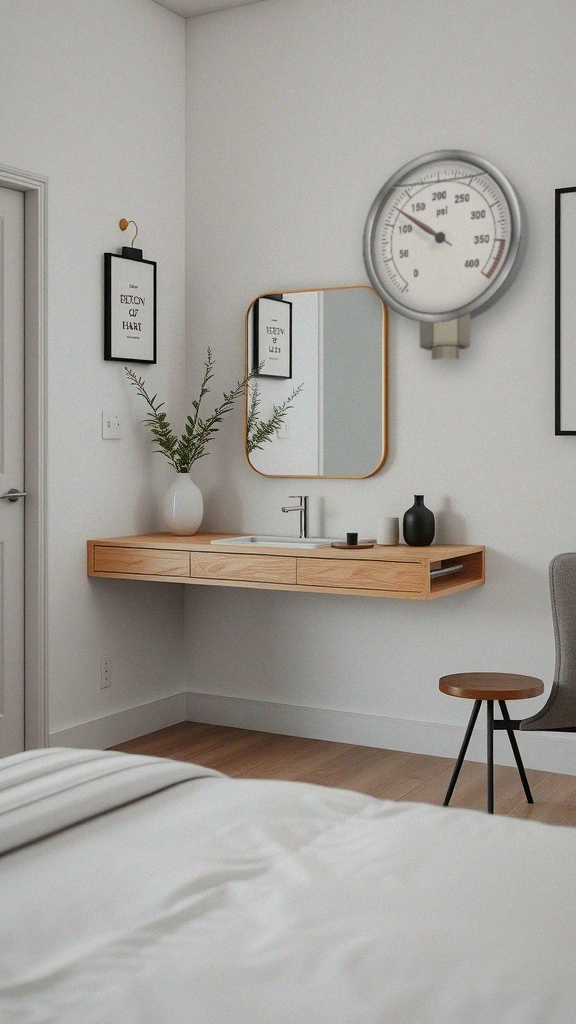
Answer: 125 psi
